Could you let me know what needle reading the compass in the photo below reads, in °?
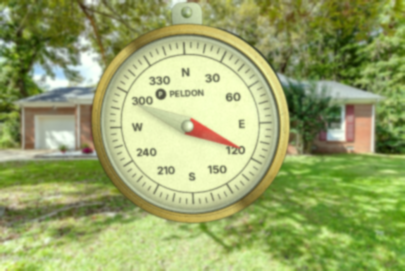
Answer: 115 °
